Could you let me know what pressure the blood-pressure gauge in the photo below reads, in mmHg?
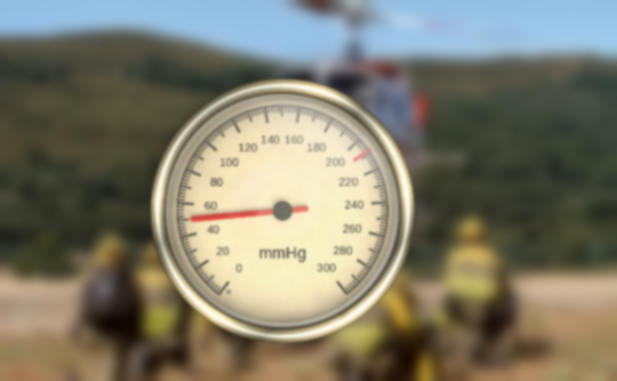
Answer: 50 mmHg
